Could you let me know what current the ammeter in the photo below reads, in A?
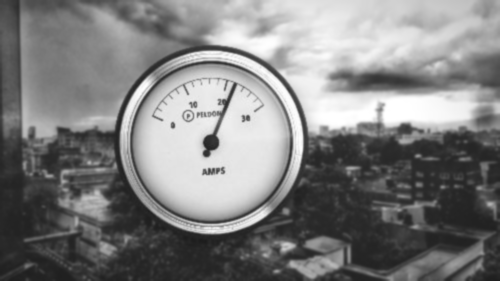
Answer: 22 A
